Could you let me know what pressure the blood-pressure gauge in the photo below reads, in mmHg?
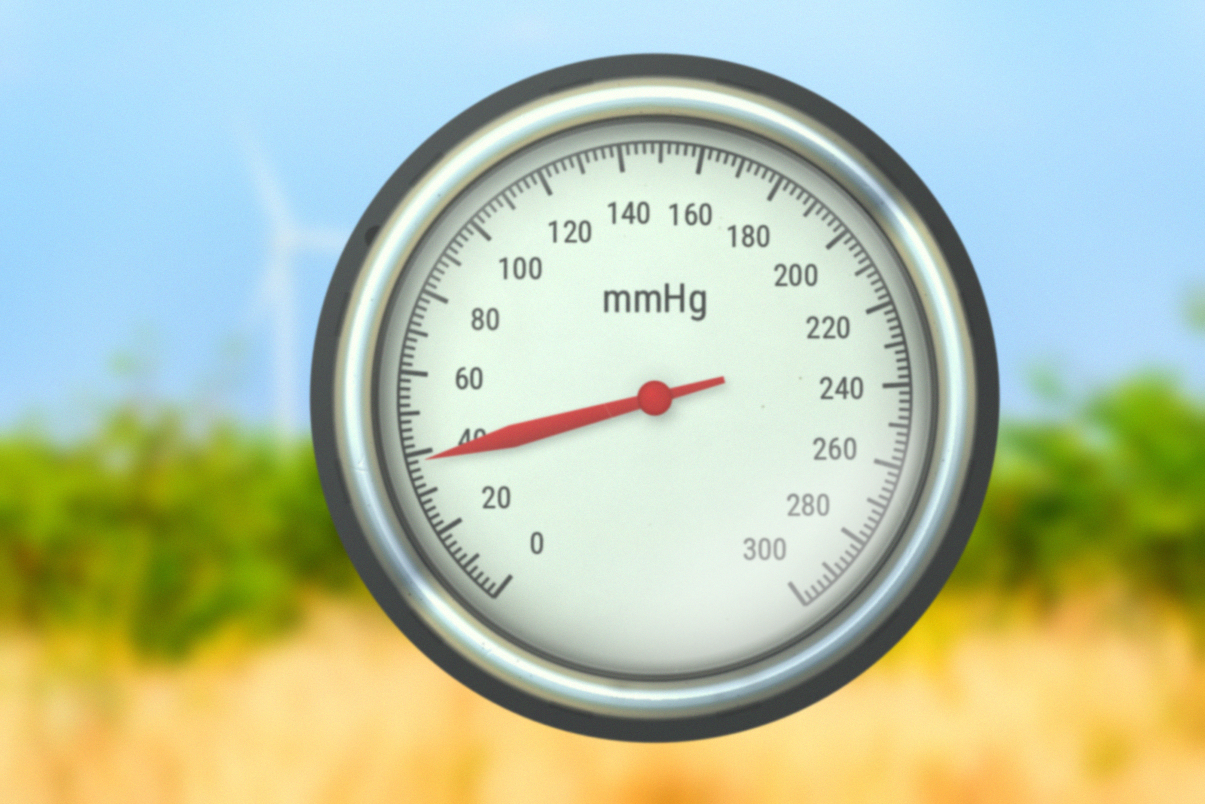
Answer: 38 mmHg
